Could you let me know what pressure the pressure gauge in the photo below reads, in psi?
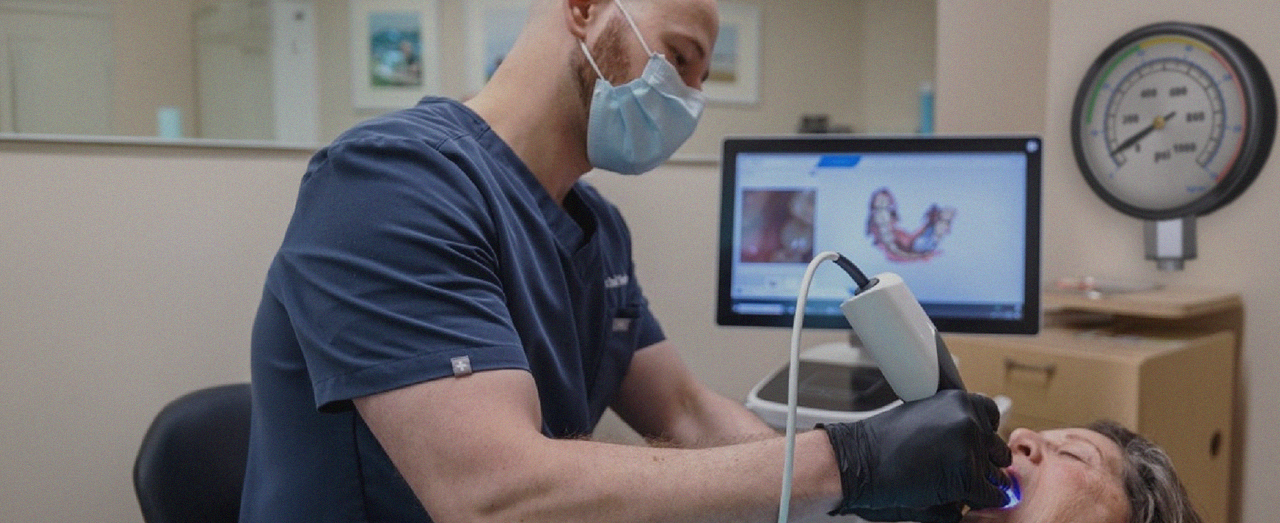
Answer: 50 psi
